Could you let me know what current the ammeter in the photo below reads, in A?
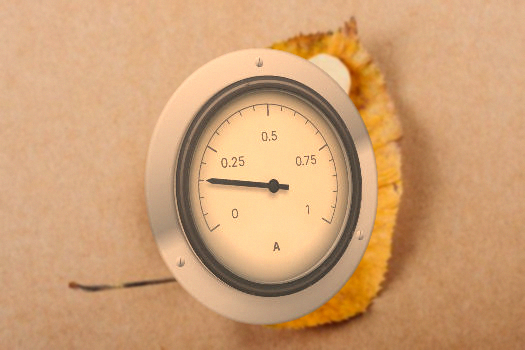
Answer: 0.15 A
